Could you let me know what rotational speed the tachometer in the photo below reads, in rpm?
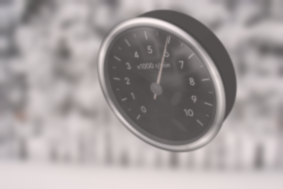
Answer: 6000 rpm
